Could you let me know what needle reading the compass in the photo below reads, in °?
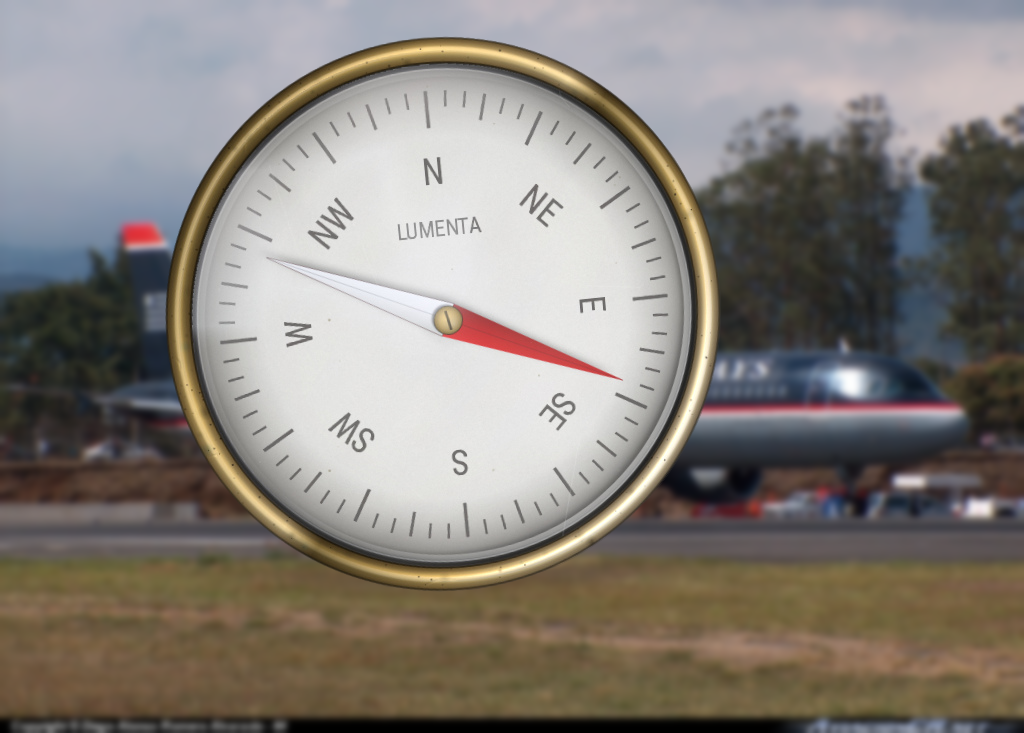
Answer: 115 °
